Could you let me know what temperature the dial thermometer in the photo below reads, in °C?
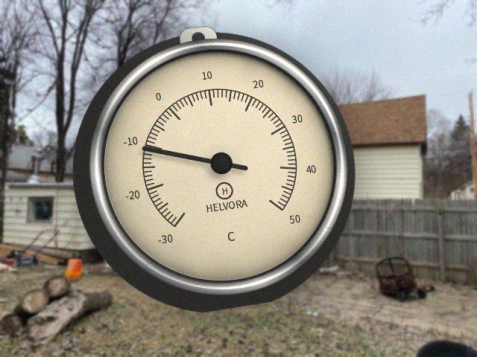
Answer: -11 °C
